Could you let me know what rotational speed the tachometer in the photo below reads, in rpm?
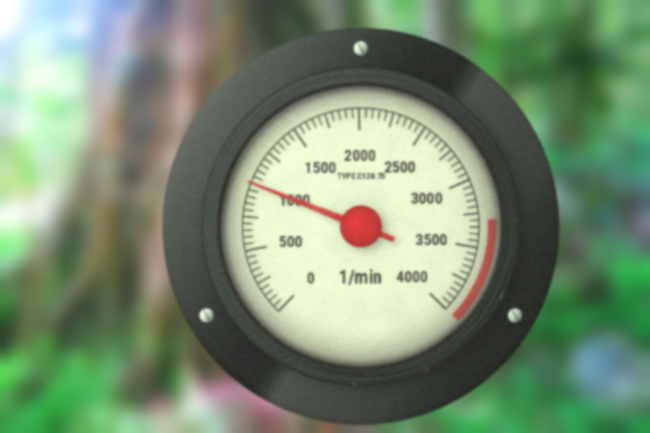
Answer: 1000 rpm
